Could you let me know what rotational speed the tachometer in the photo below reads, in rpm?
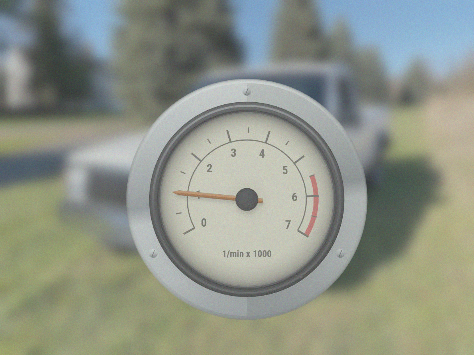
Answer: 1000 rpm
